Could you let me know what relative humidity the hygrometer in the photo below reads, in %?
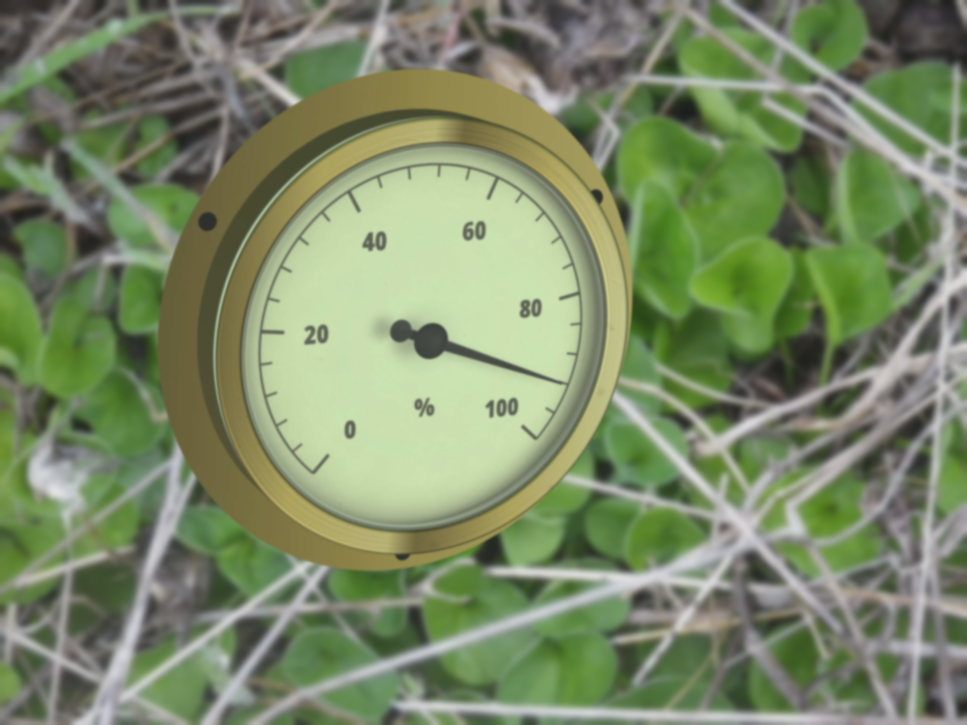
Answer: 92 %
